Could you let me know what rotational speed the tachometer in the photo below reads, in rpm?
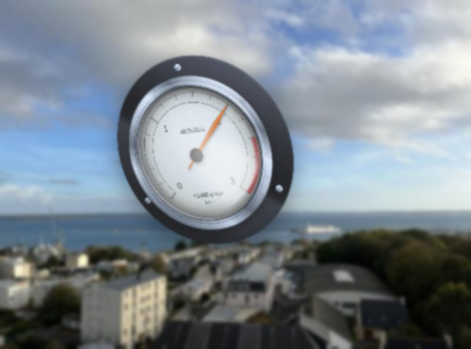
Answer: 2000 rpm
